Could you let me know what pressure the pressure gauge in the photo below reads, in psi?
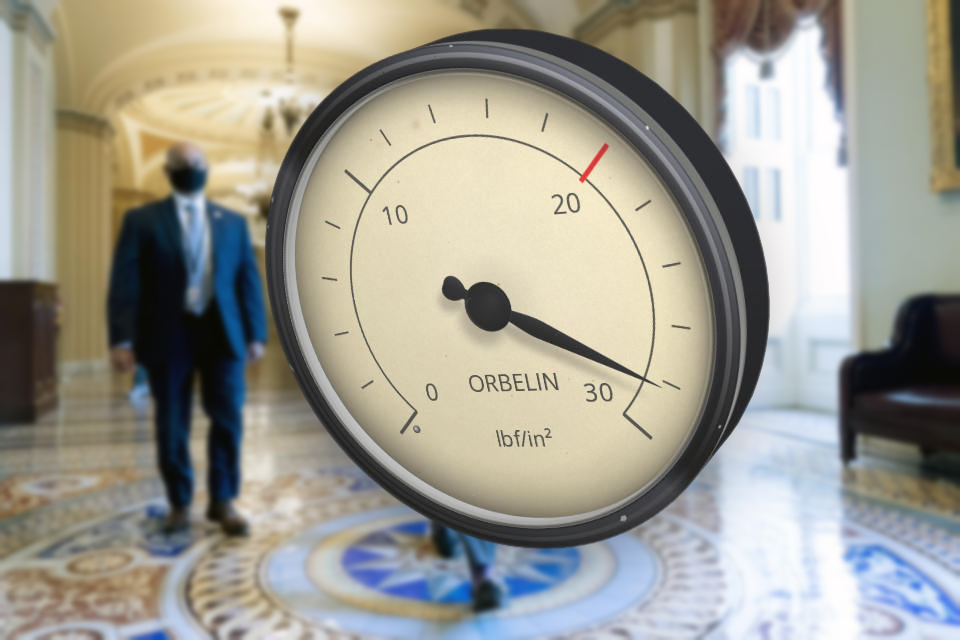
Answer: 28 psi
